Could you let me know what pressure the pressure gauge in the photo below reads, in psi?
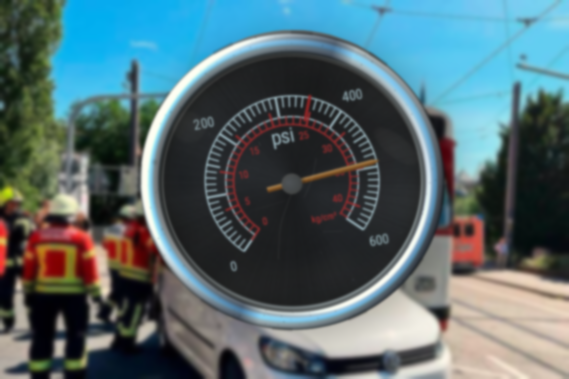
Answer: 490 psi
